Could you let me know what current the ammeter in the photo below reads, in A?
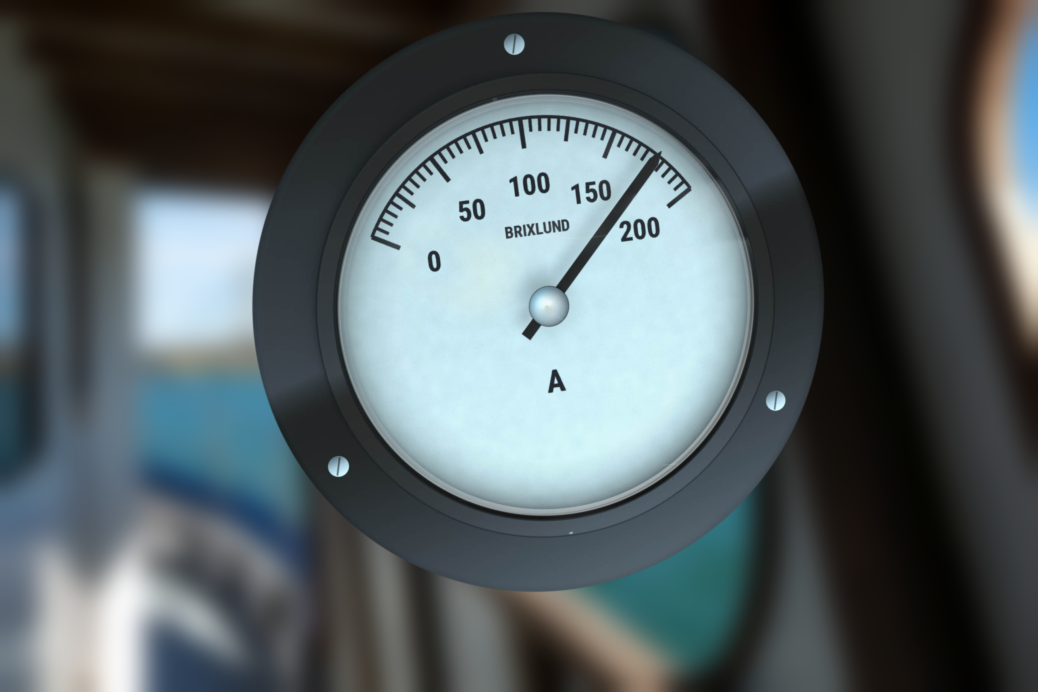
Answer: 175 A
